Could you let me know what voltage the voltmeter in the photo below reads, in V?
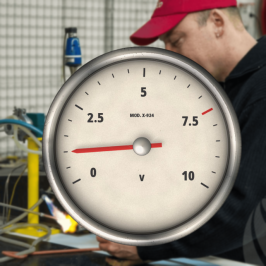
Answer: 1 V
